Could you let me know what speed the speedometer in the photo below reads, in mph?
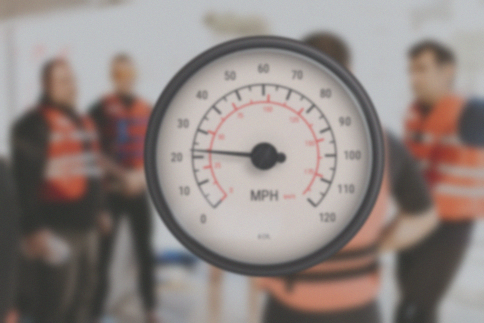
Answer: 22.5 mph
